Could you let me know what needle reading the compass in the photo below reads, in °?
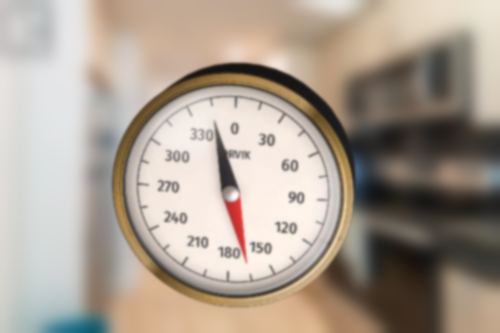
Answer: 165 °
